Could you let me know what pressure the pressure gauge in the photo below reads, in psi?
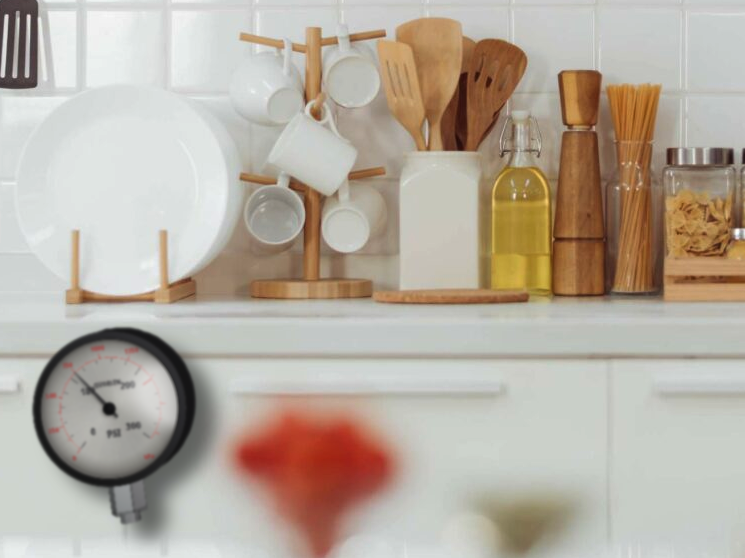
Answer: 110 psi
